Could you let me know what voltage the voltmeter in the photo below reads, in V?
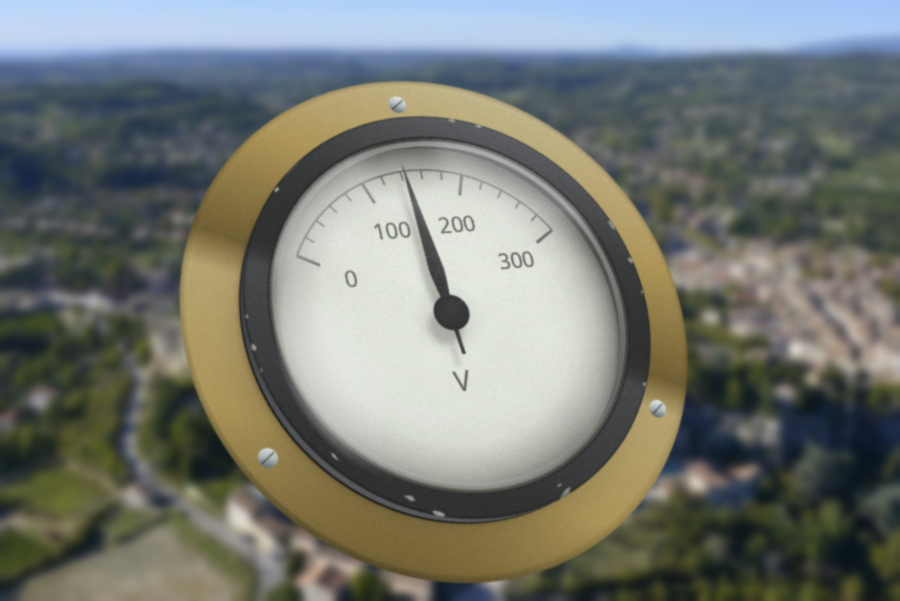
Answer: 140 V
